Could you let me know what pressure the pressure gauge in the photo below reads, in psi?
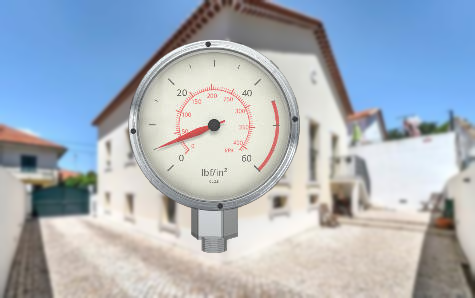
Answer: 5 psi
